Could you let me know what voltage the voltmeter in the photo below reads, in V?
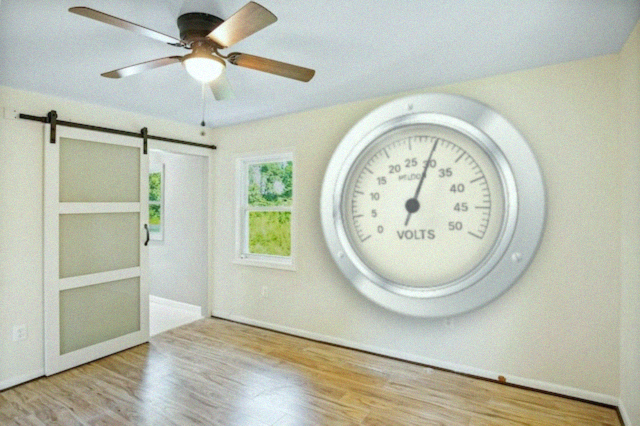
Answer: 30 V
